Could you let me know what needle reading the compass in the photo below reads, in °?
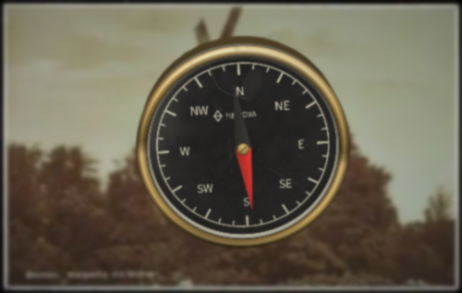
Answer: 175 °
